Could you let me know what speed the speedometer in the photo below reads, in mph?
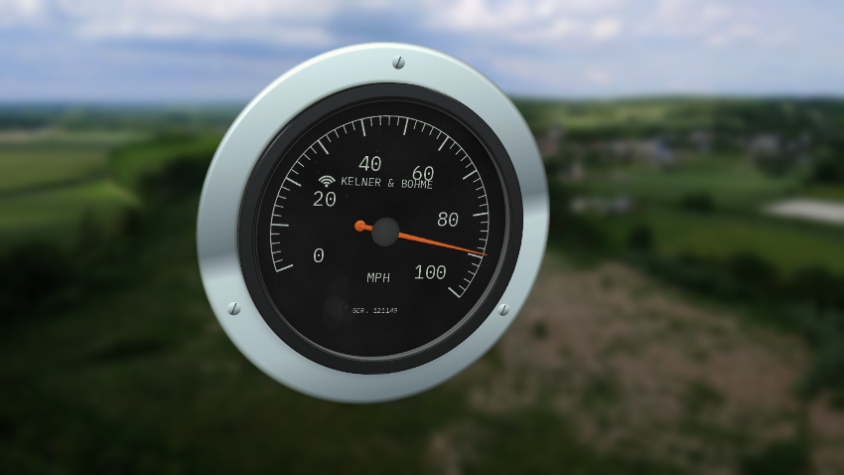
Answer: 89 mph
